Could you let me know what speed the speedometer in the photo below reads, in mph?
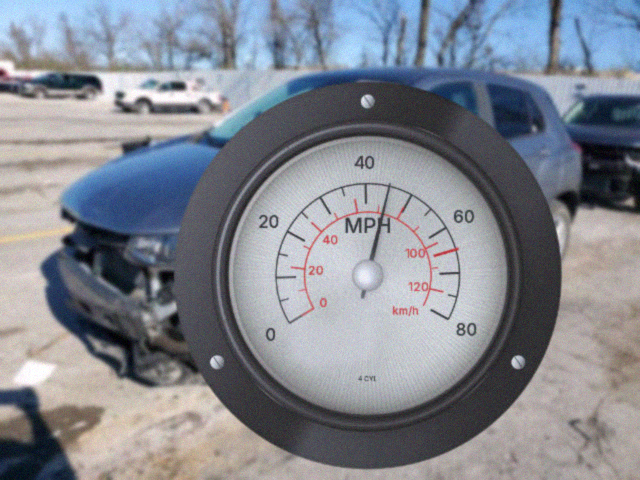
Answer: 45 mph
